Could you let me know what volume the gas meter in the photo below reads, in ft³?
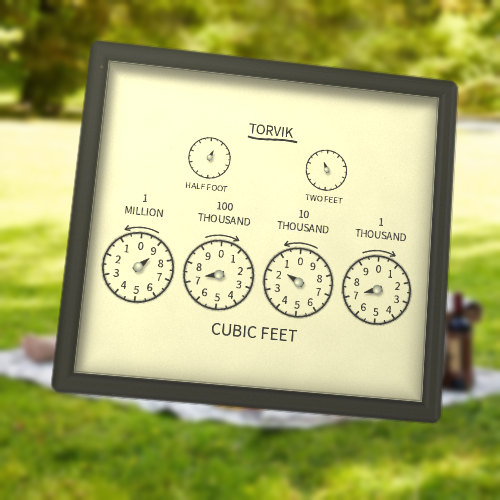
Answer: 871700 ft³
